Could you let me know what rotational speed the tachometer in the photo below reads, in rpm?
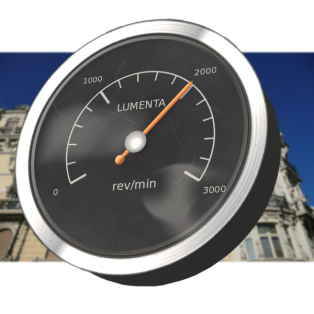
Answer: 2000 rpm
